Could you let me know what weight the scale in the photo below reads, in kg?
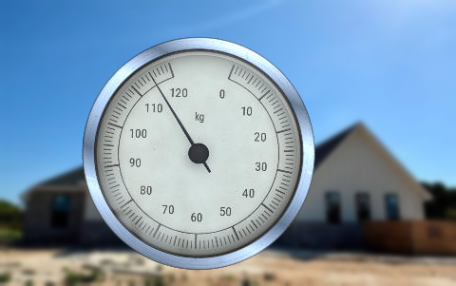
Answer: 115 kg
